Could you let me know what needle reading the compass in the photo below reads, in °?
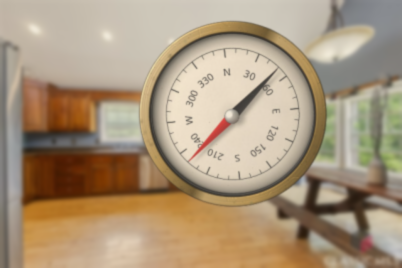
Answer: 230 °
